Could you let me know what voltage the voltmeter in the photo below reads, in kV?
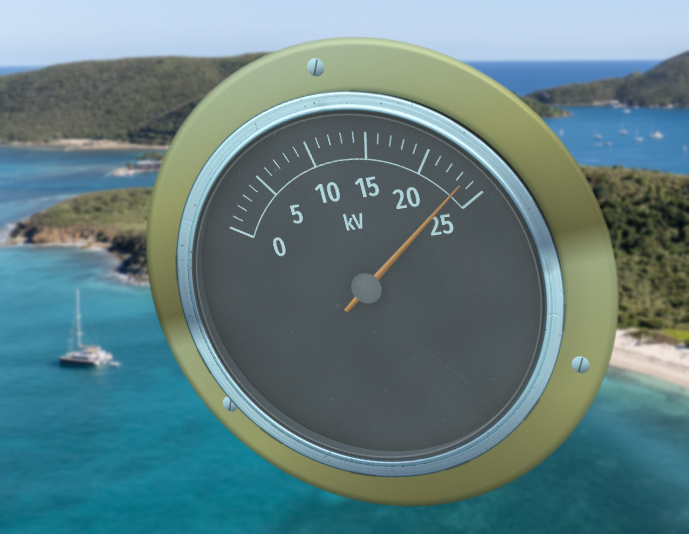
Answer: 23.5 kV
